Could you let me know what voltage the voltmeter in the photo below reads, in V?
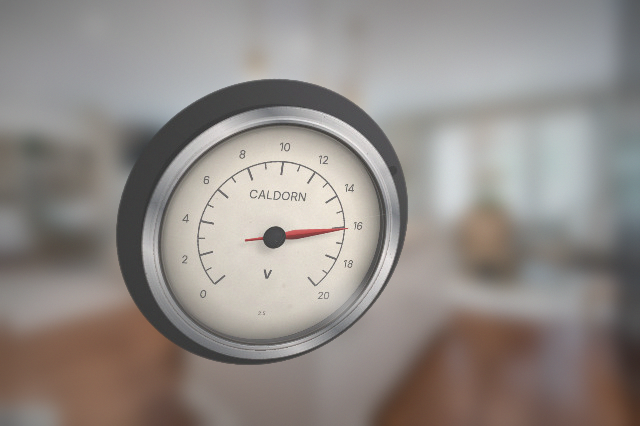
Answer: 16 V
